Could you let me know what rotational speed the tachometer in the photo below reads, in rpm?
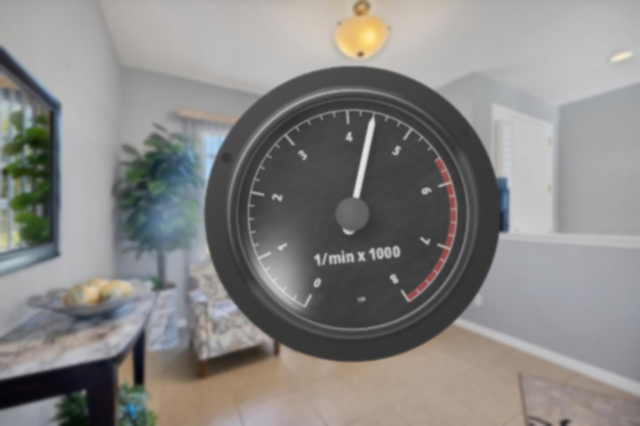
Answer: 4400 rpm
